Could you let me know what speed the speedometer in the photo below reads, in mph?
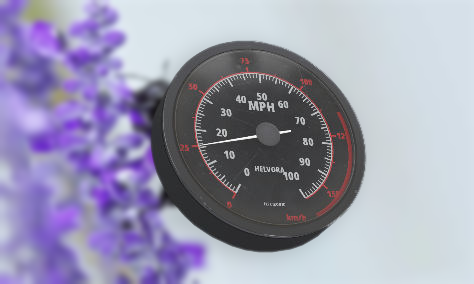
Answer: 15 mph
